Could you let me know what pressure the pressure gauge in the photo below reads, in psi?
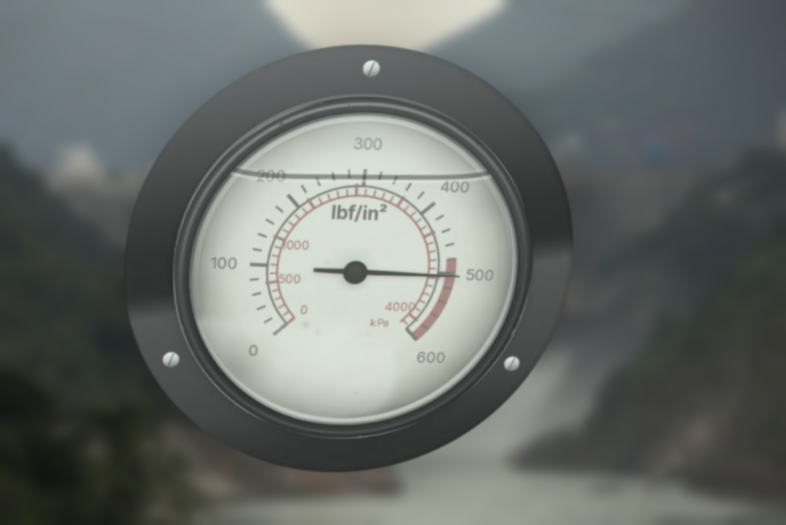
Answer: 500 psi
